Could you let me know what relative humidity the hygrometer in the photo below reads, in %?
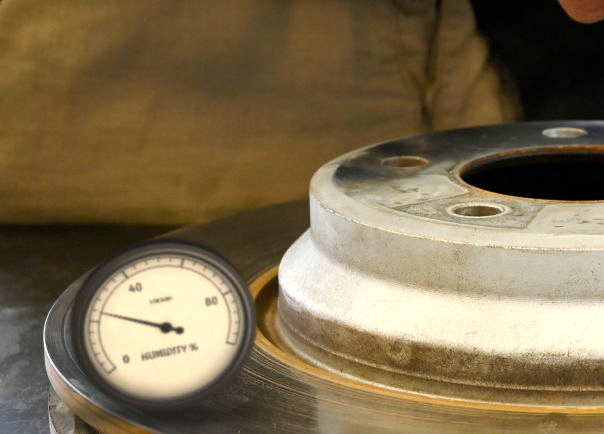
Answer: 24 %
